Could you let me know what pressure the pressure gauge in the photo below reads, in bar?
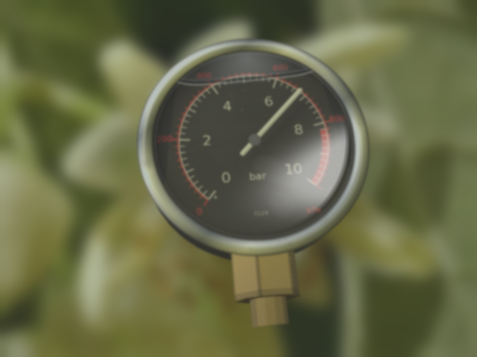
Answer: 6.8 bar
